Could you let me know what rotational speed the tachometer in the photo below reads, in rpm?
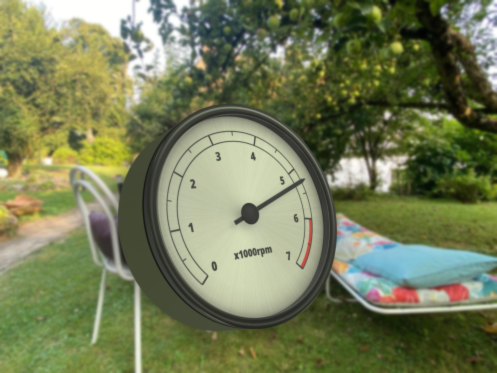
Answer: 5250 rpm
